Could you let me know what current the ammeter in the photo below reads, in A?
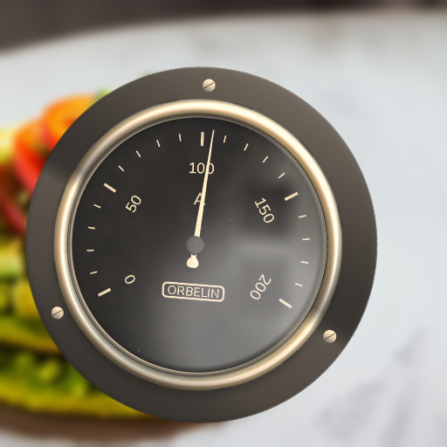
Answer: 105 A
